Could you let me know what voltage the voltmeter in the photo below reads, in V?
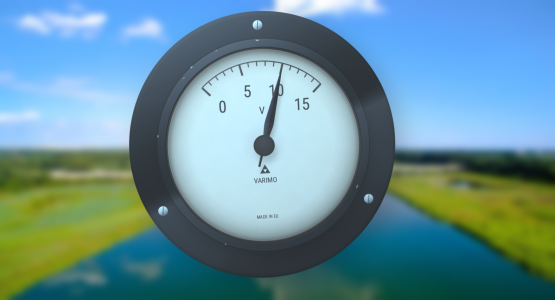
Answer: 10 V
